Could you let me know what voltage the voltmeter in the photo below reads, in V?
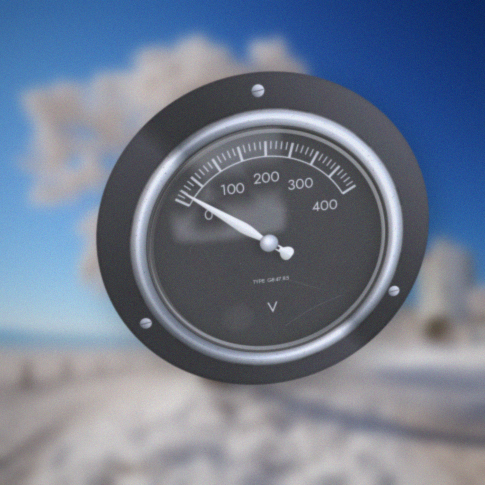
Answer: 20 V
